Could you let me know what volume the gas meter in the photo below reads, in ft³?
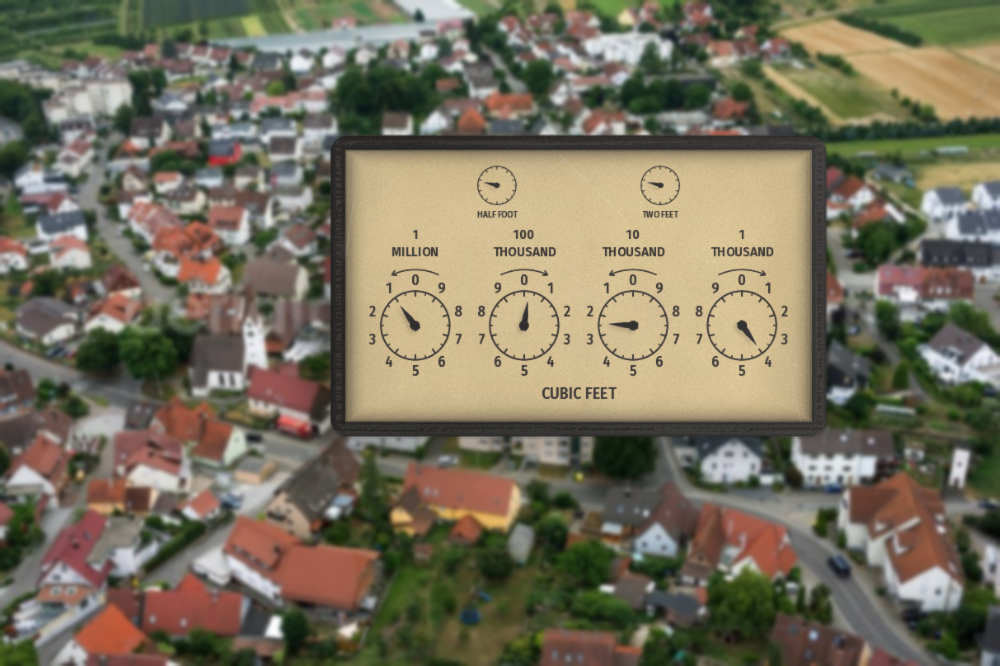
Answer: 102400 ft³
